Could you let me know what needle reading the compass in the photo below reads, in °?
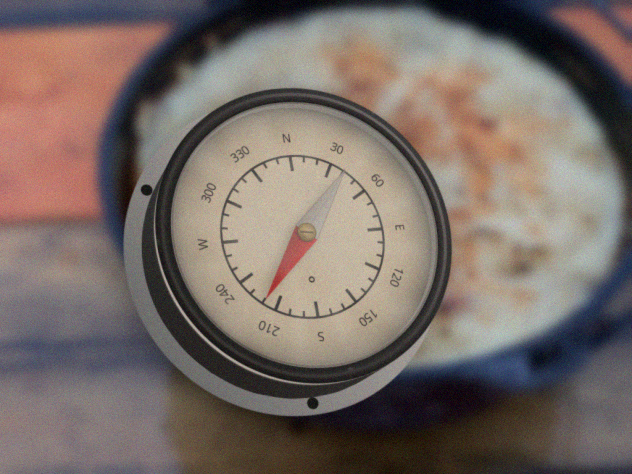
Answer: 220 °
